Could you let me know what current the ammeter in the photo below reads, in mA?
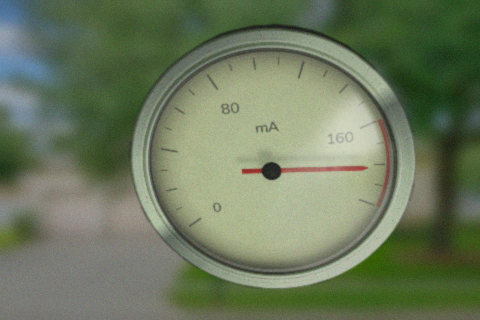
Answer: 180 mA
